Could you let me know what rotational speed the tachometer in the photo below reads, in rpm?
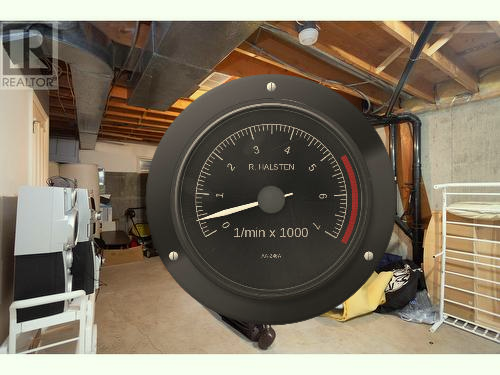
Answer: 400 rpm
